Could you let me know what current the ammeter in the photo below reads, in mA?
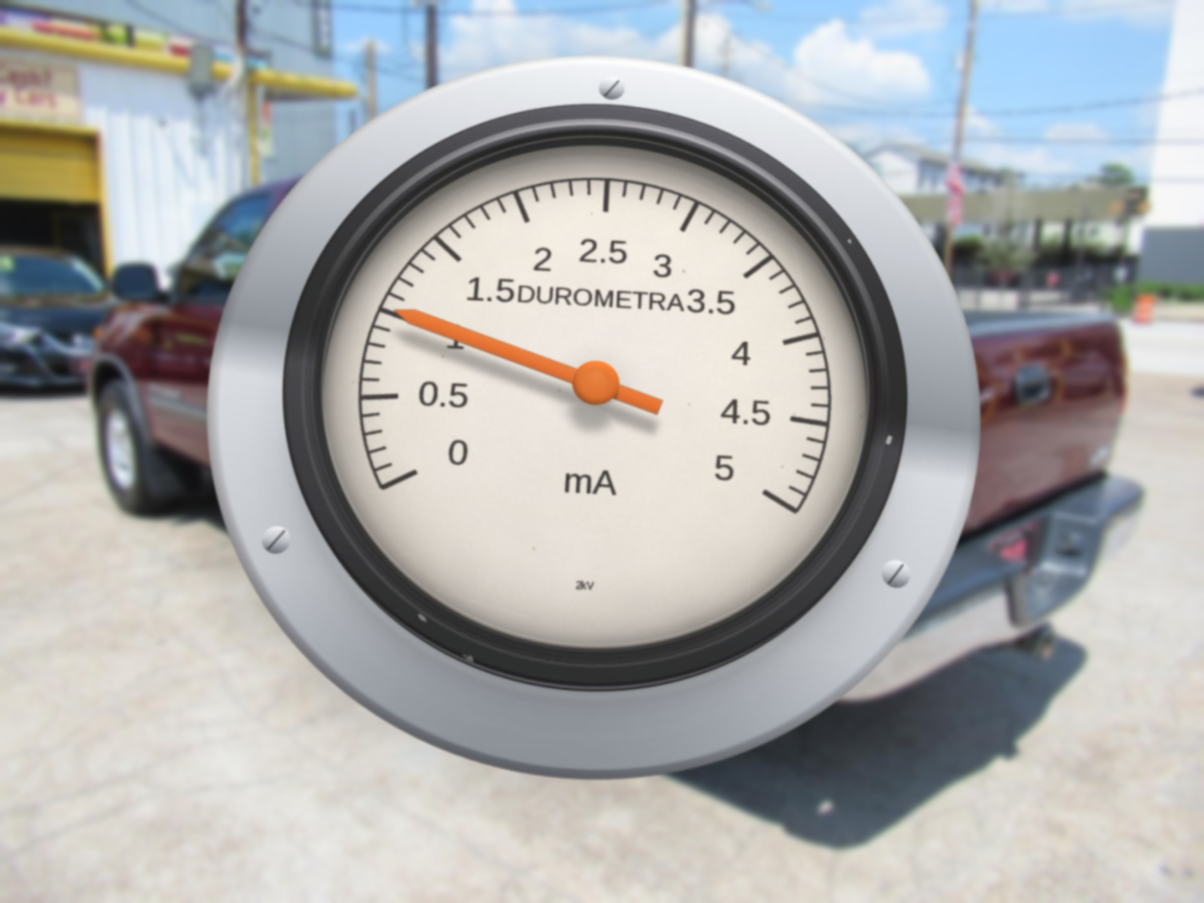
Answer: 1 mA
